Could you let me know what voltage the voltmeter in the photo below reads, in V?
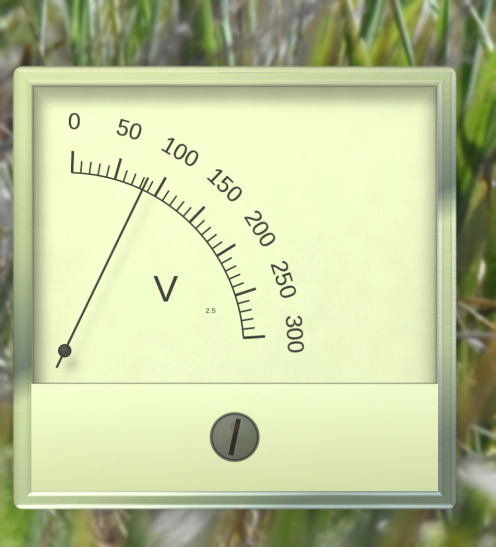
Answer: 85 V
